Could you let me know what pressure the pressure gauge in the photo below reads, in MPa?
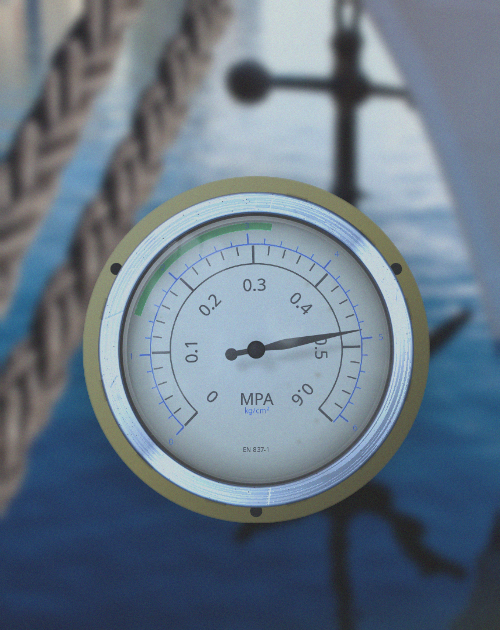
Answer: 0.48 MPa
